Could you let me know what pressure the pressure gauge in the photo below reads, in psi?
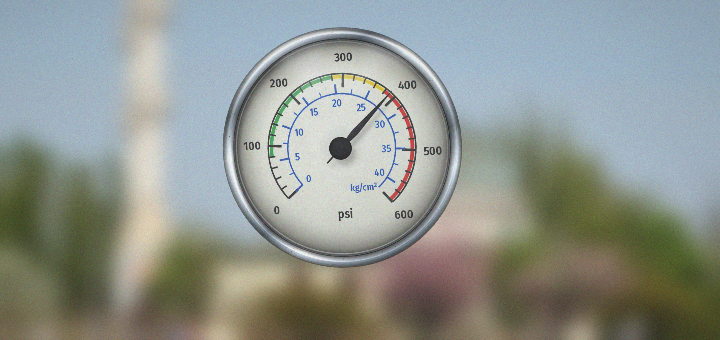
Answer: 390 psi
